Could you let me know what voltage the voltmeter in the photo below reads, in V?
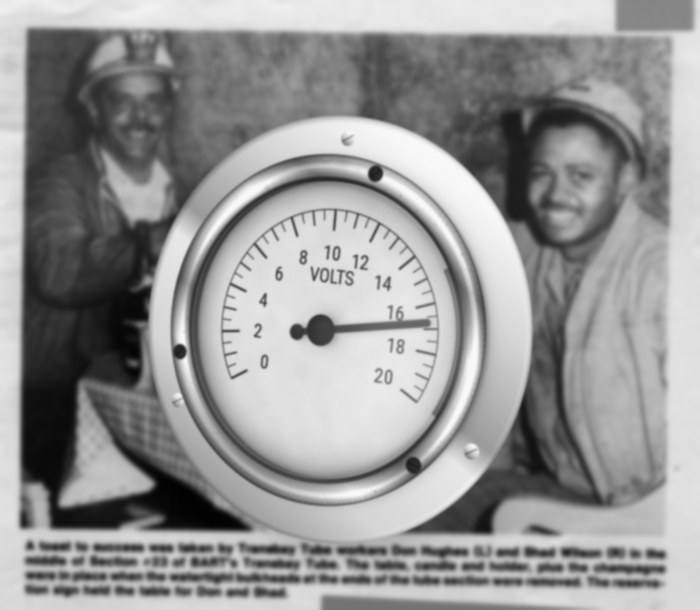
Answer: 16.75 V
